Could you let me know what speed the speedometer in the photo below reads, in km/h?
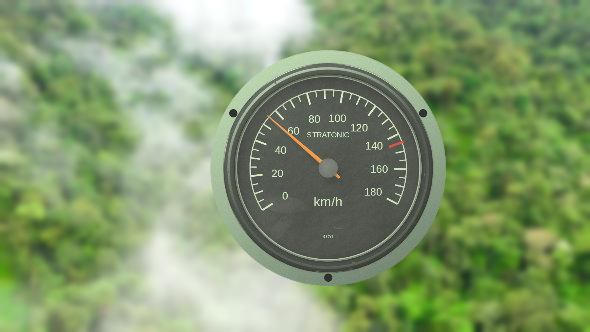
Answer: 55 km/h
